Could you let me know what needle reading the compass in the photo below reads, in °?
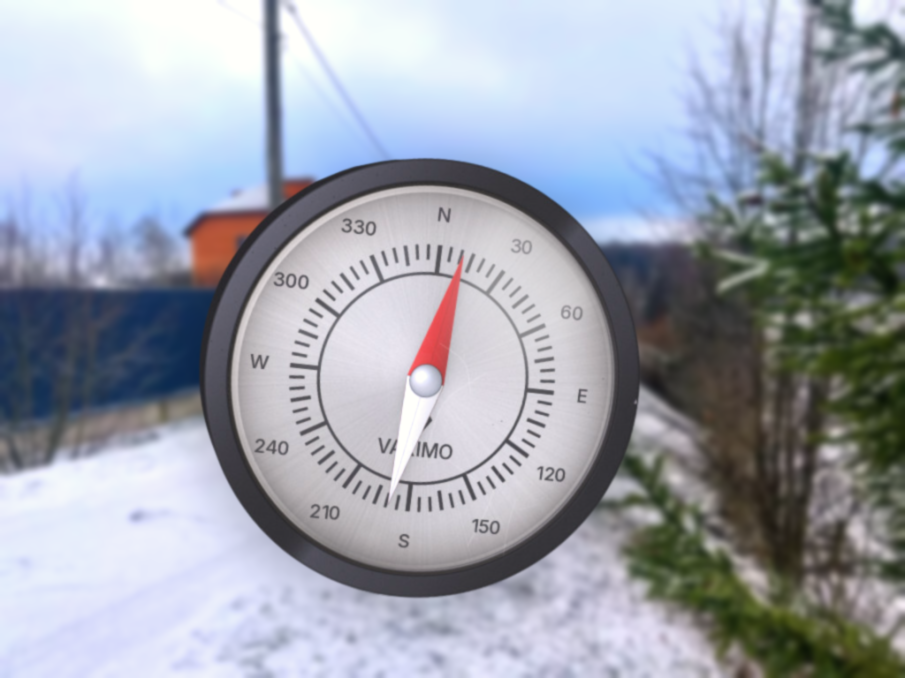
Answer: 10 °
